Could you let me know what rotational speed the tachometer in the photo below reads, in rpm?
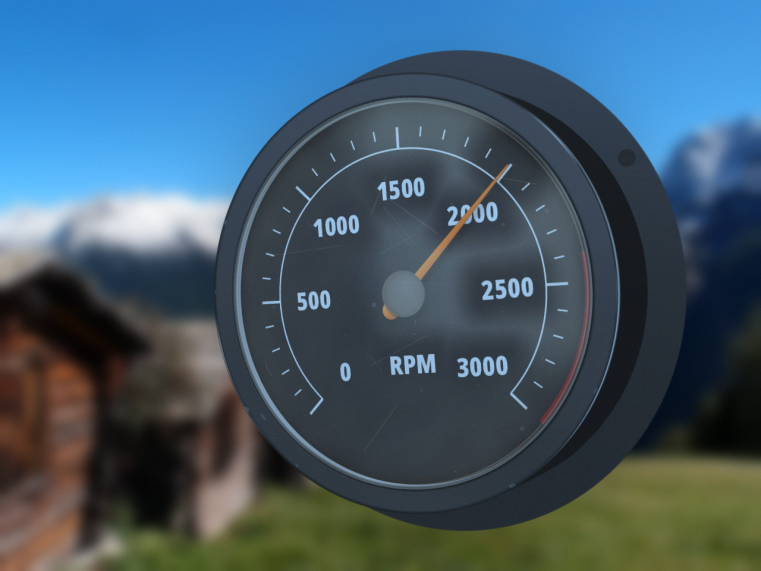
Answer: 2000 rpm
